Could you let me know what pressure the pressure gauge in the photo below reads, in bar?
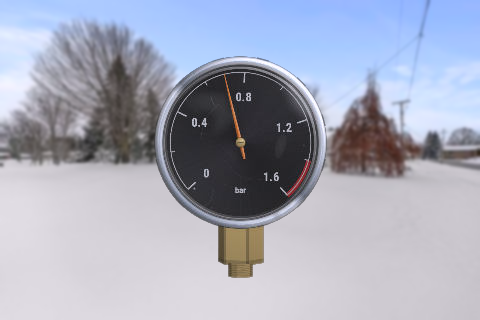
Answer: 0.7 bar
